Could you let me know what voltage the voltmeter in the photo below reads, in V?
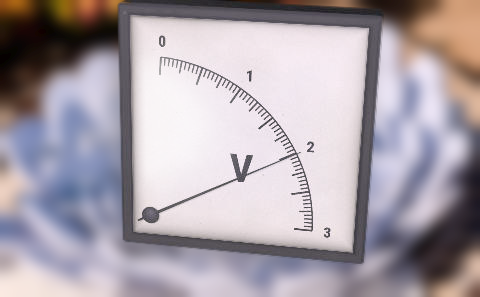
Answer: 2 V
